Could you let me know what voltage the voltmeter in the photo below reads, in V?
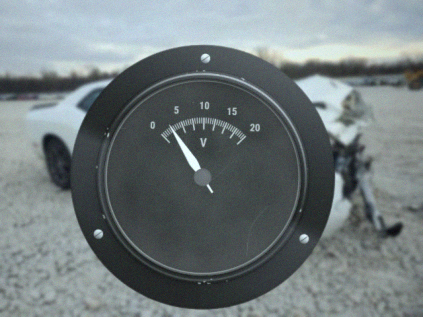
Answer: 2.5 V
